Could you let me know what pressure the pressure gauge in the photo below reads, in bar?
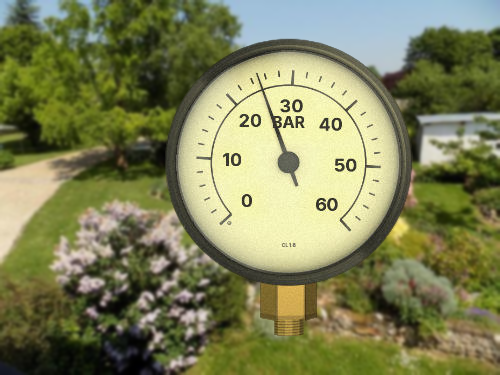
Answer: 25 bar
